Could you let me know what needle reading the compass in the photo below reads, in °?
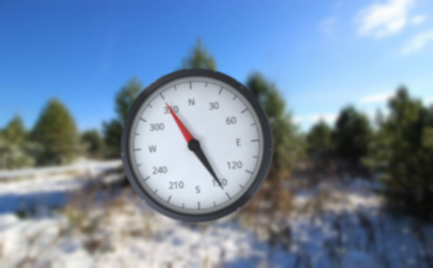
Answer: 330 °
